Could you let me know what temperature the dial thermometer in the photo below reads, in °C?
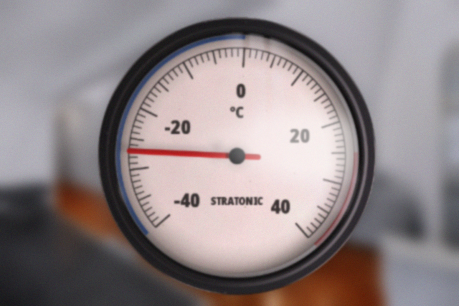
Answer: -27 °C
